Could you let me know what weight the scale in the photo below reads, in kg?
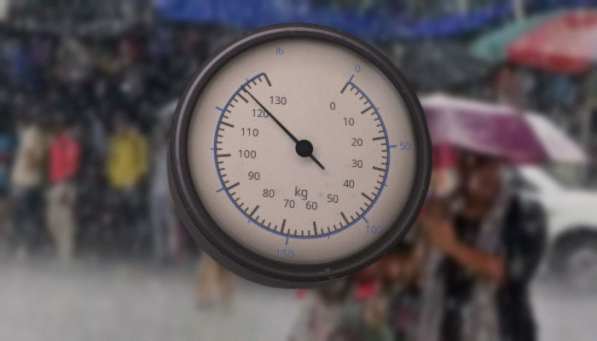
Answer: 122 kg
